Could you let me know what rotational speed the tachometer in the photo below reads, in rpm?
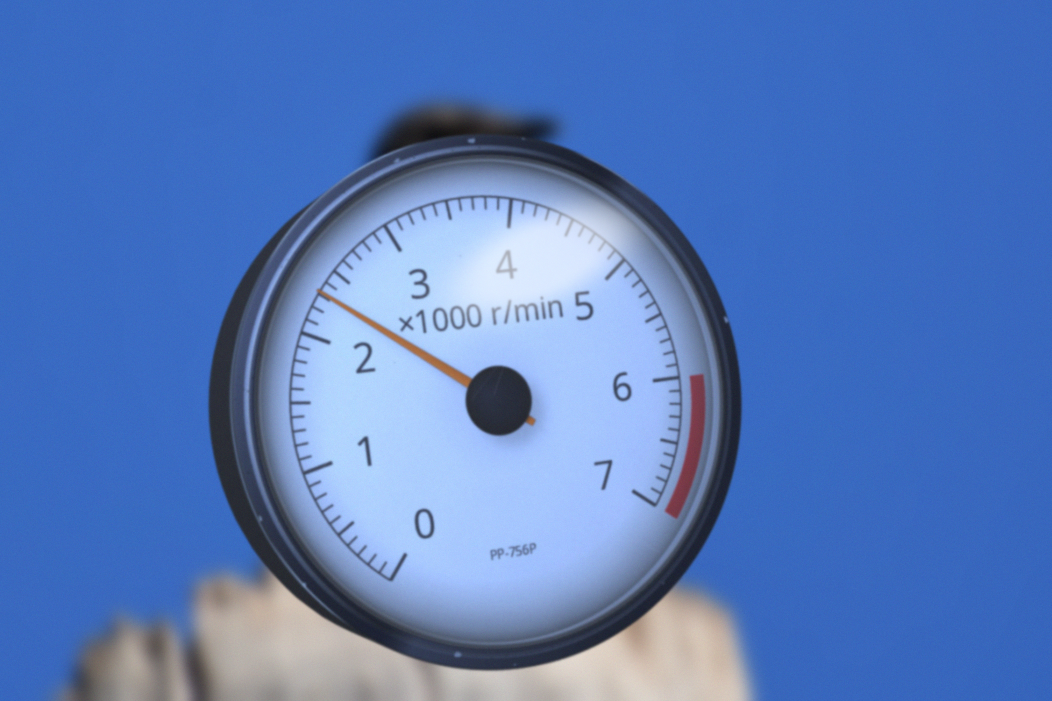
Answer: 2300 rpm
